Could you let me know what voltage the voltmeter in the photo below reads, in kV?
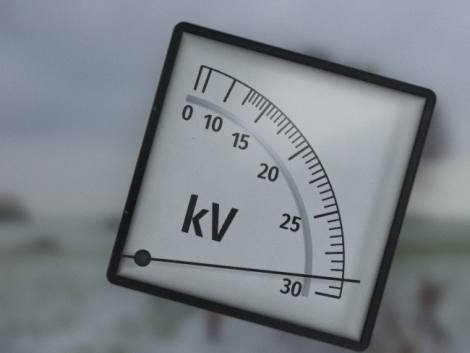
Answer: 29 kV
